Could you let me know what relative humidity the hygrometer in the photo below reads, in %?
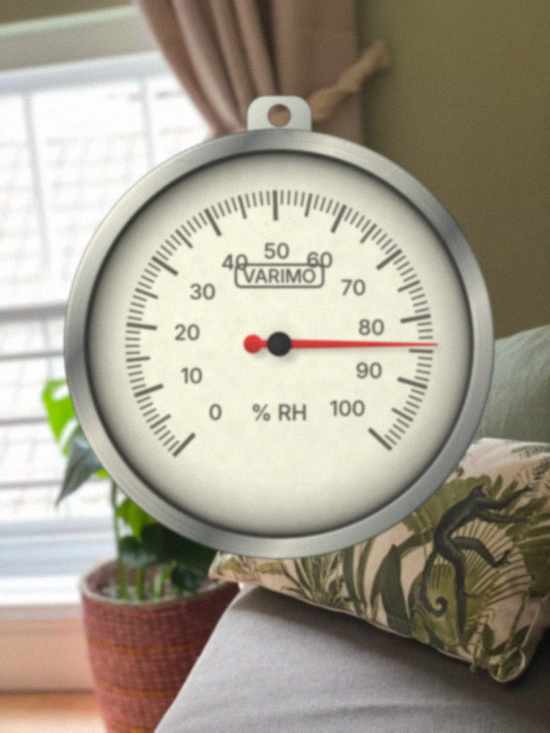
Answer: 84 %
